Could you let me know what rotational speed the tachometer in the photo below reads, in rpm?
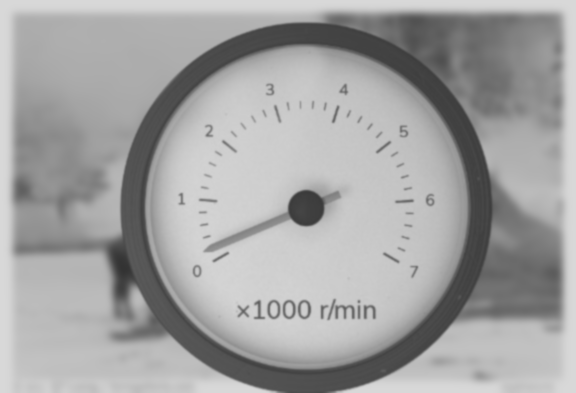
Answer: 200 rpm
